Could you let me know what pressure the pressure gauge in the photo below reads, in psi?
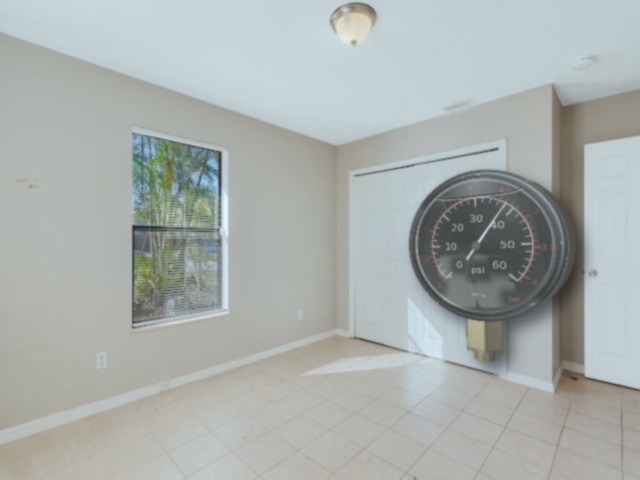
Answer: 38 psi
